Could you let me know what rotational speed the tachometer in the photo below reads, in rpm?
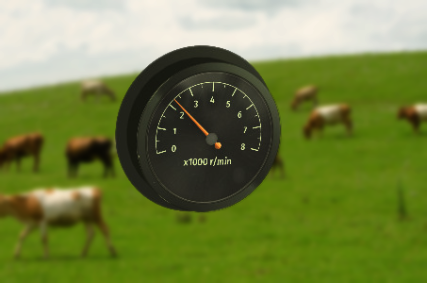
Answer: 2250 rpm
